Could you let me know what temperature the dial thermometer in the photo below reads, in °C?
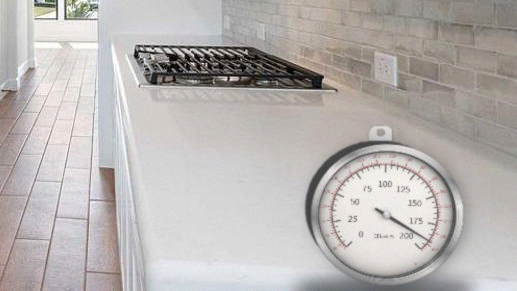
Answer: 190 °C
